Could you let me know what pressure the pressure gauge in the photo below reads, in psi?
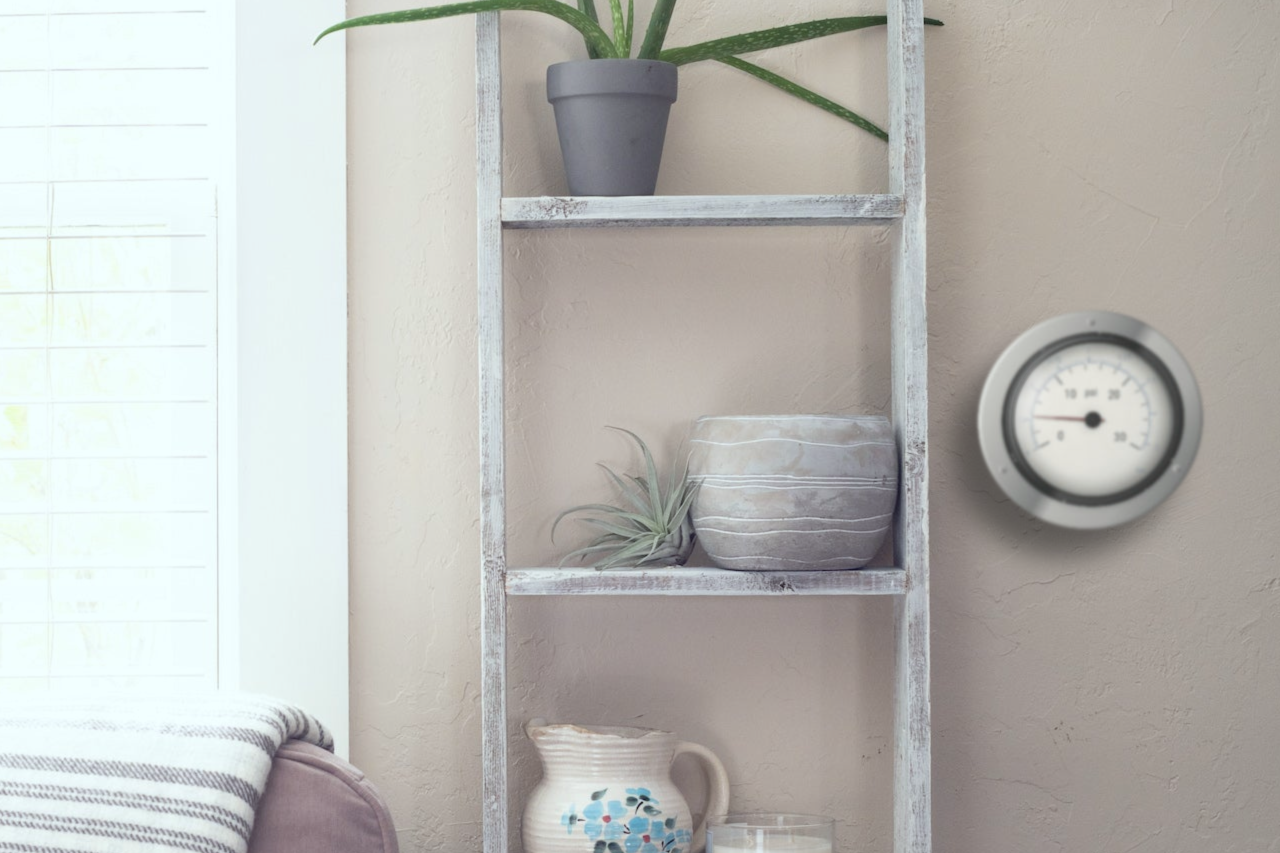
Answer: 4 psi
